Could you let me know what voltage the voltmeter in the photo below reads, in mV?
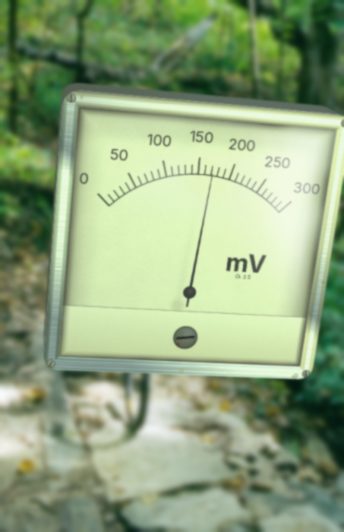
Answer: 170 mV
